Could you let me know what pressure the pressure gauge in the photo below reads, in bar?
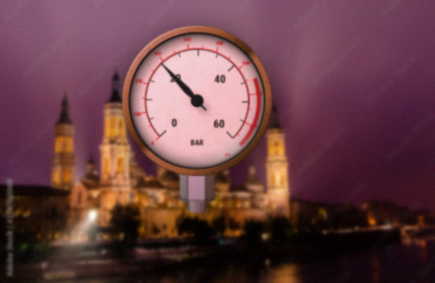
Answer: 20 bar
